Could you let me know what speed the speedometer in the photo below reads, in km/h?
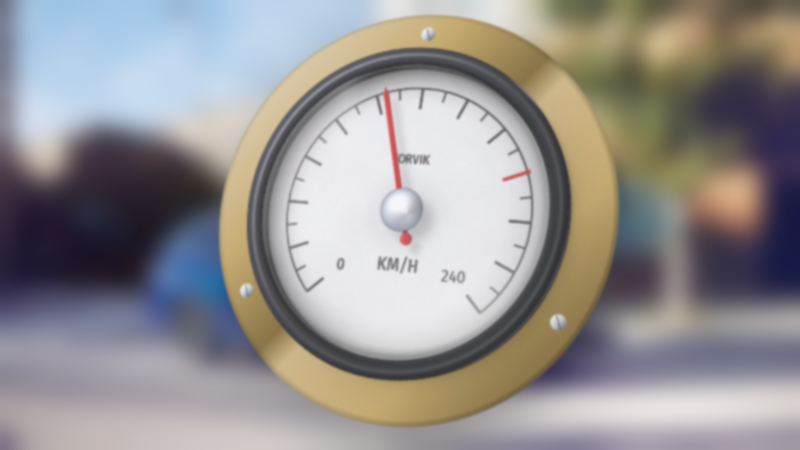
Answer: 105 km/h
